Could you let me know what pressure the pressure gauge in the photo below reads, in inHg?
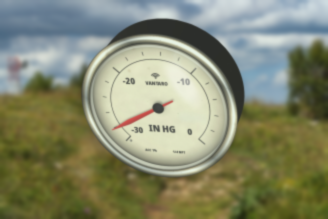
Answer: -28 inHg
